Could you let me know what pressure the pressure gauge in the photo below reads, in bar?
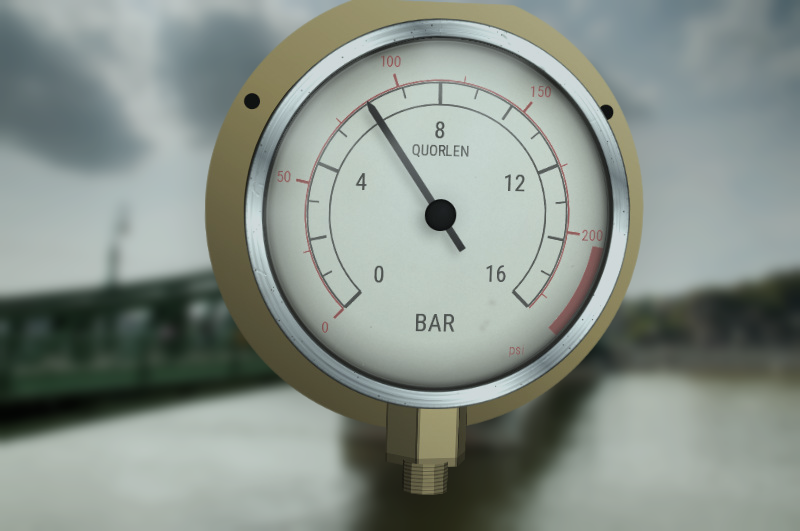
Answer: 6 bar
